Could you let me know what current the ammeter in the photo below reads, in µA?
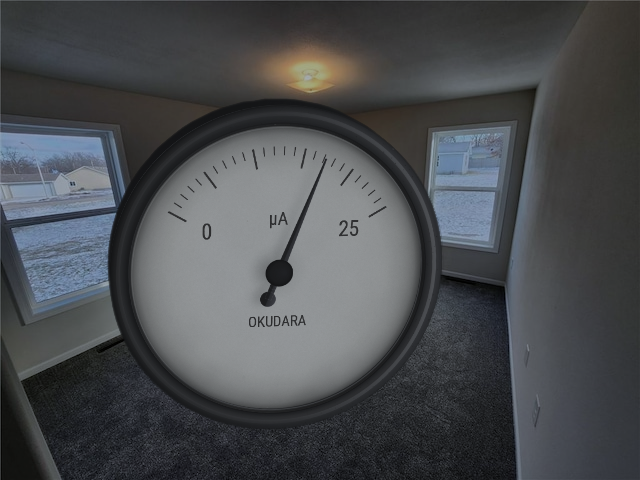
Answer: 17 µA
